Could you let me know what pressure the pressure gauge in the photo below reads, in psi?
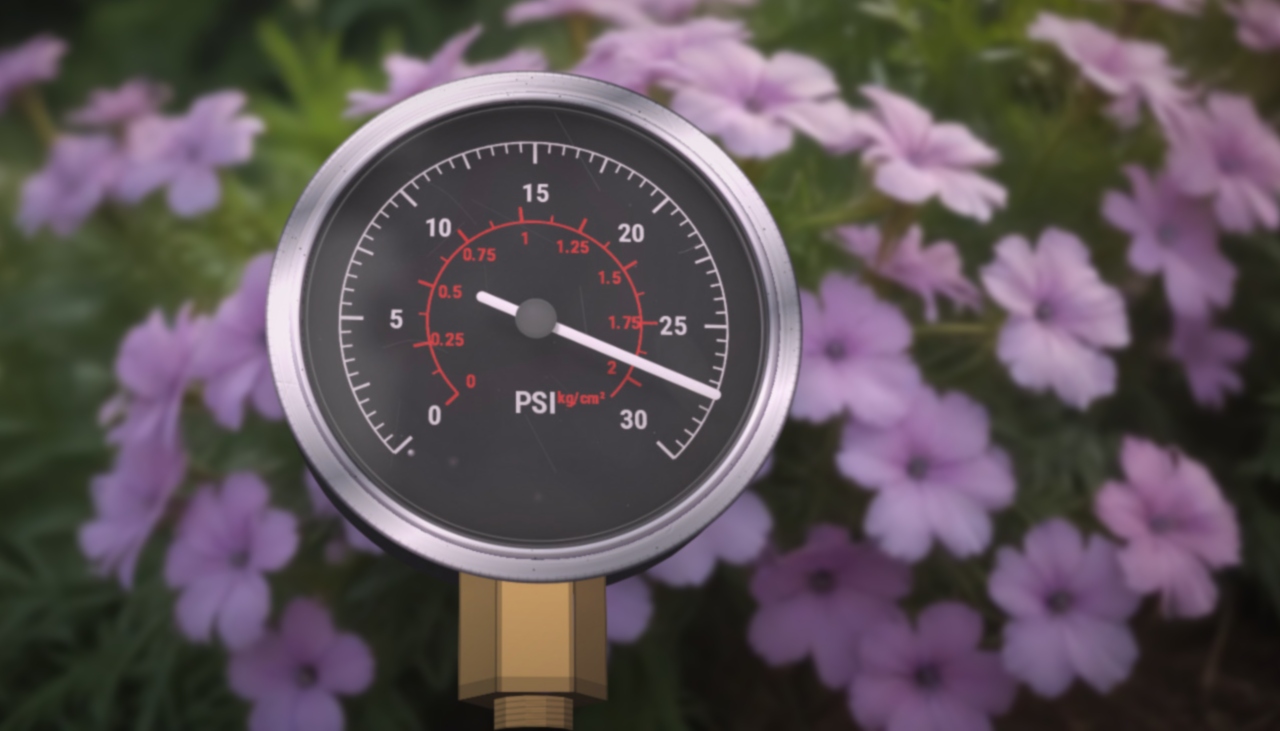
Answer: 27.5 psi
